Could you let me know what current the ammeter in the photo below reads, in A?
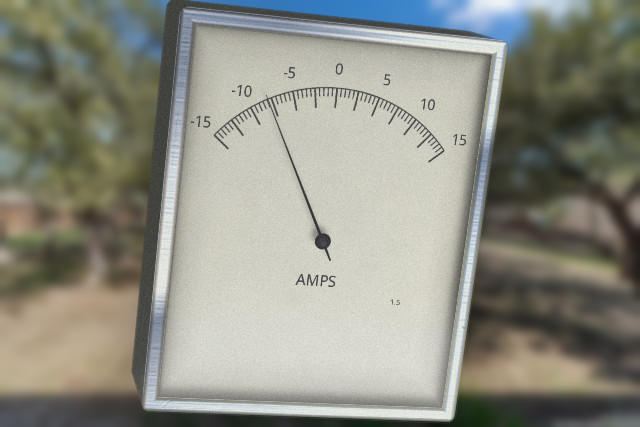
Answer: -8 A
